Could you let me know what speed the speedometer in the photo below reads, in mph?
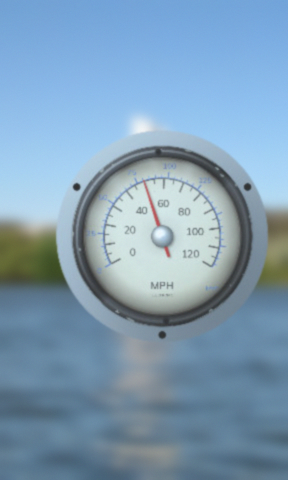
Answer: 50 mph
